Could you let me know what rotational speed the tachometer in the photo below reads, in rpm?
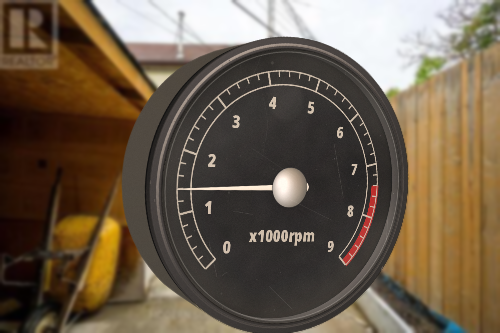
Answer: 1400 rpm
